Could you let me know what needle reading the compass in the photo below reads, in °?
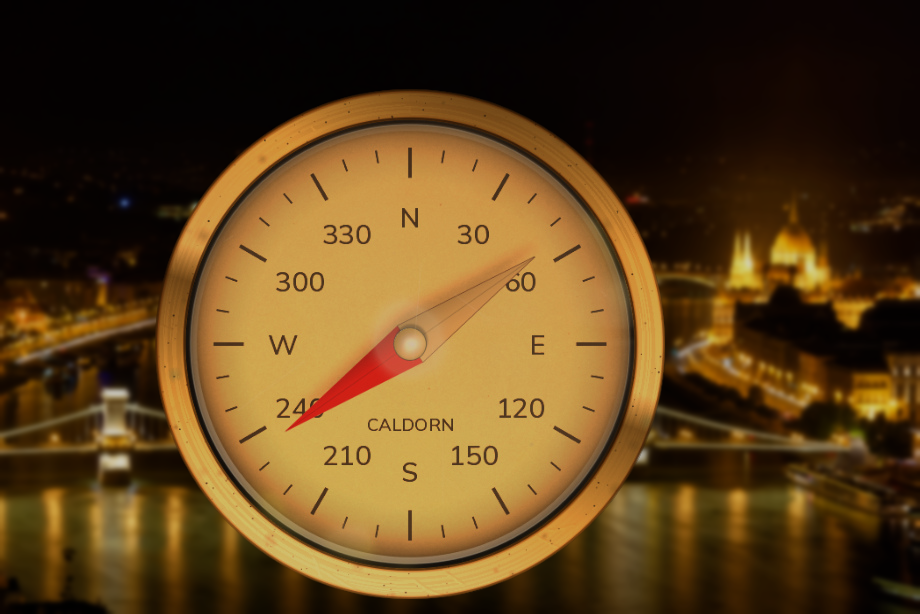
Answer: 235 °
